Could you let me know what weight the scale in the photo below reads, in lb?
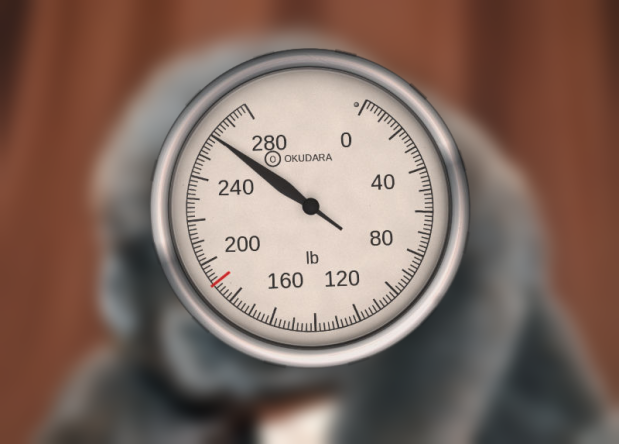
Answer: 260 lb
